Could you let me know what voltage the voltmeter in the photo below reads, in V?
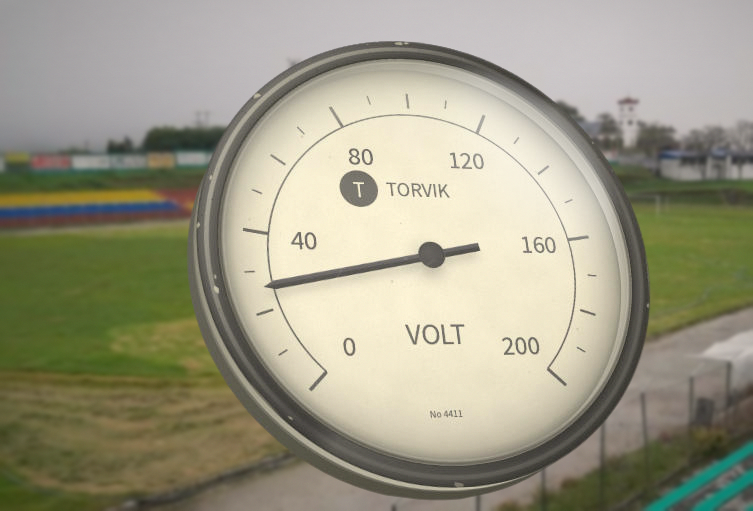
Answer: 25 V
